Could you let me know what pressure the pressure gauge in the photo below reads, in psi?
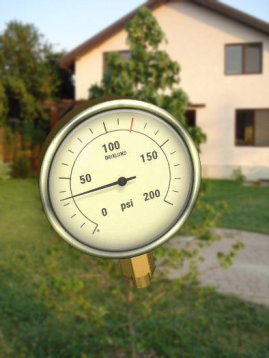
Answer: 35 psi
